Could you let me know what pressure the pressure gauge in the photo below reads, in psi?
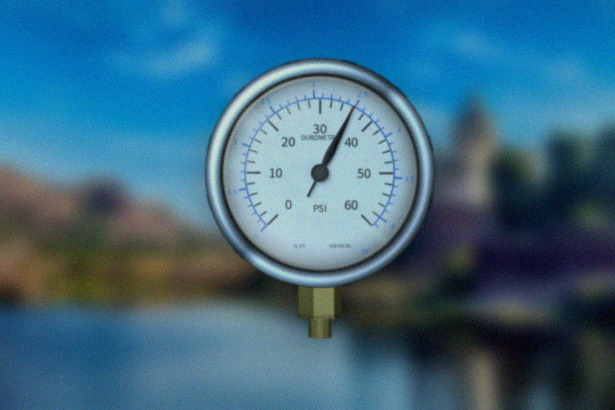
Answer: 36 psi
